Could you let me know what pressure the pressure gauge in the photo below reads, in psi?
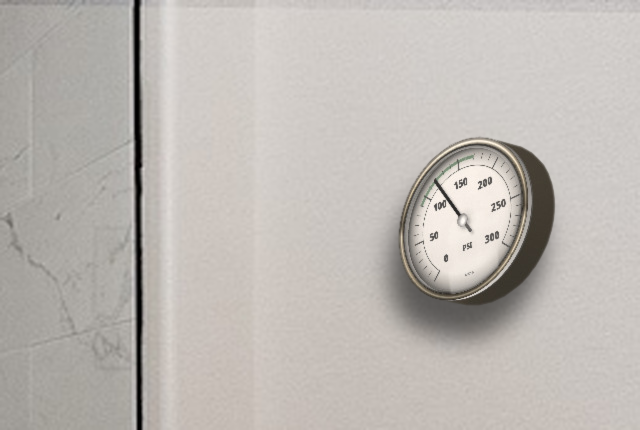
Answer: 120 psi
